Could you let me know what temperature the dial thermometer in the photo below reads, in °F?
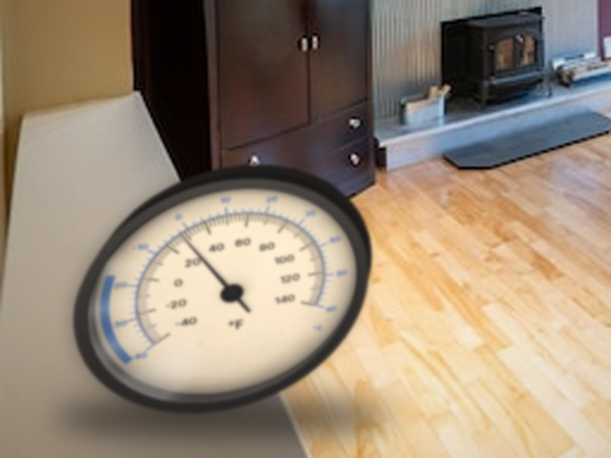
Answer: 30 °F
